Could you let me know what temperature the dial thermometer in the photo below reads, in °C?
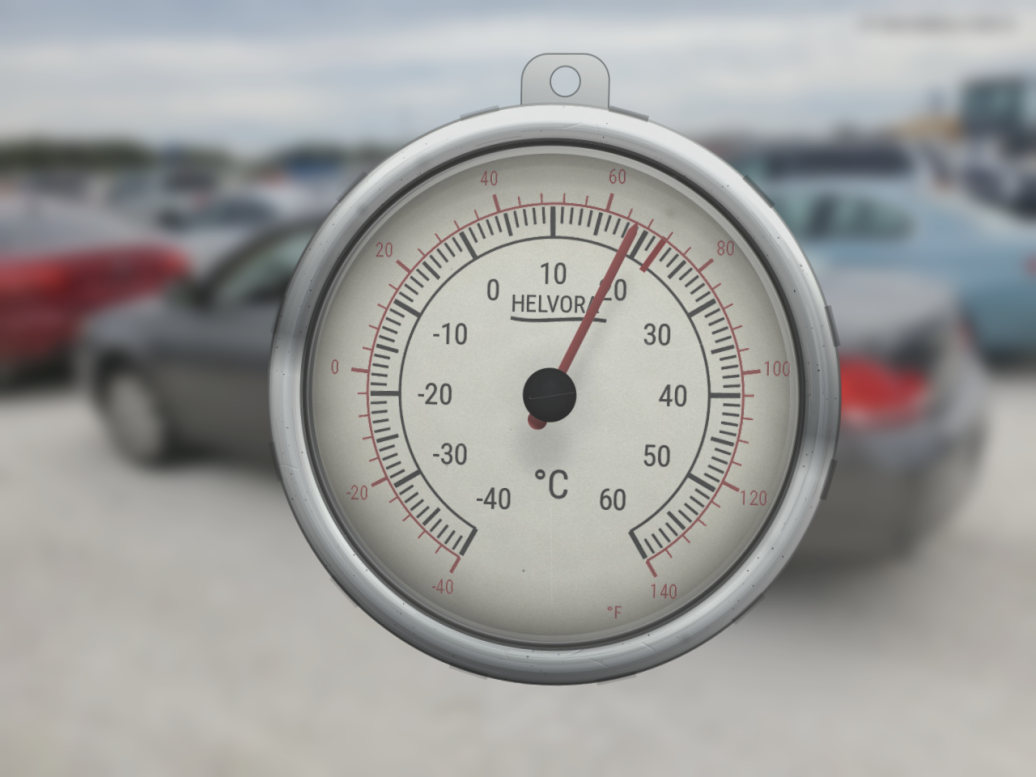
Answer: 19 °C
